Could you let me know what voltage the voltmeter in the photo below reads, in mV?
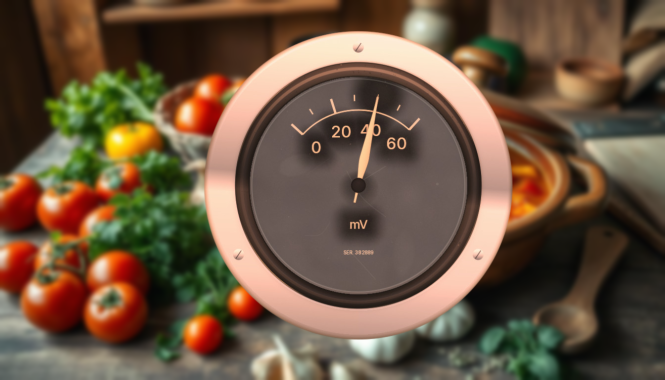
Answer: 40 mV
